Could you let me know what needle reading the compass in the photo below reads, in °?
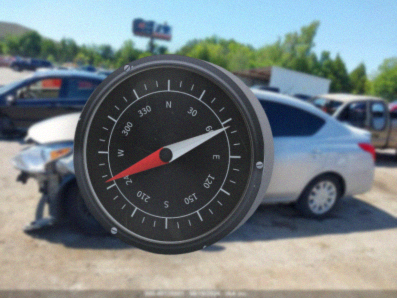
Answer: 245 °
